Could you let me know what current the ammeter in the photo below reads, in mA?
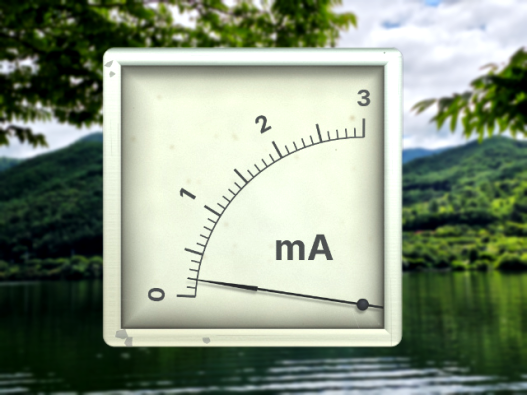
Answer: 0.2 mA
